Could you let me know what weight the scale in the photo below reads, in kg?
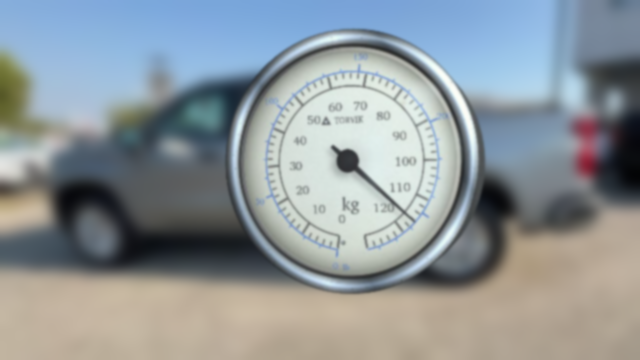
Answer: 116 kg
